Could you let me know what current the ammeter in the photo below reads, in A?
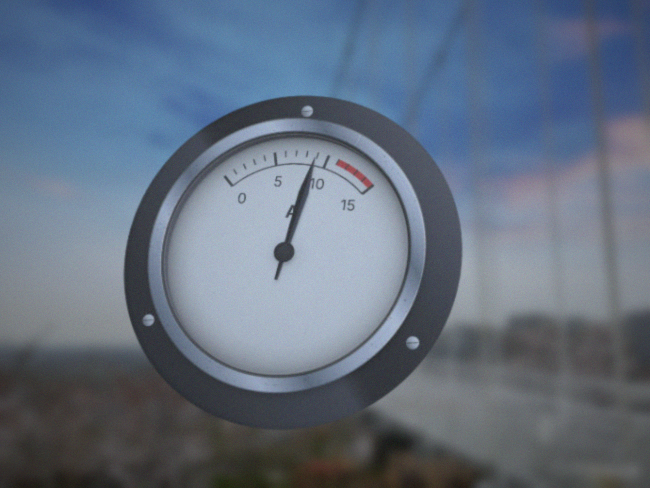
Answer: 9 A
